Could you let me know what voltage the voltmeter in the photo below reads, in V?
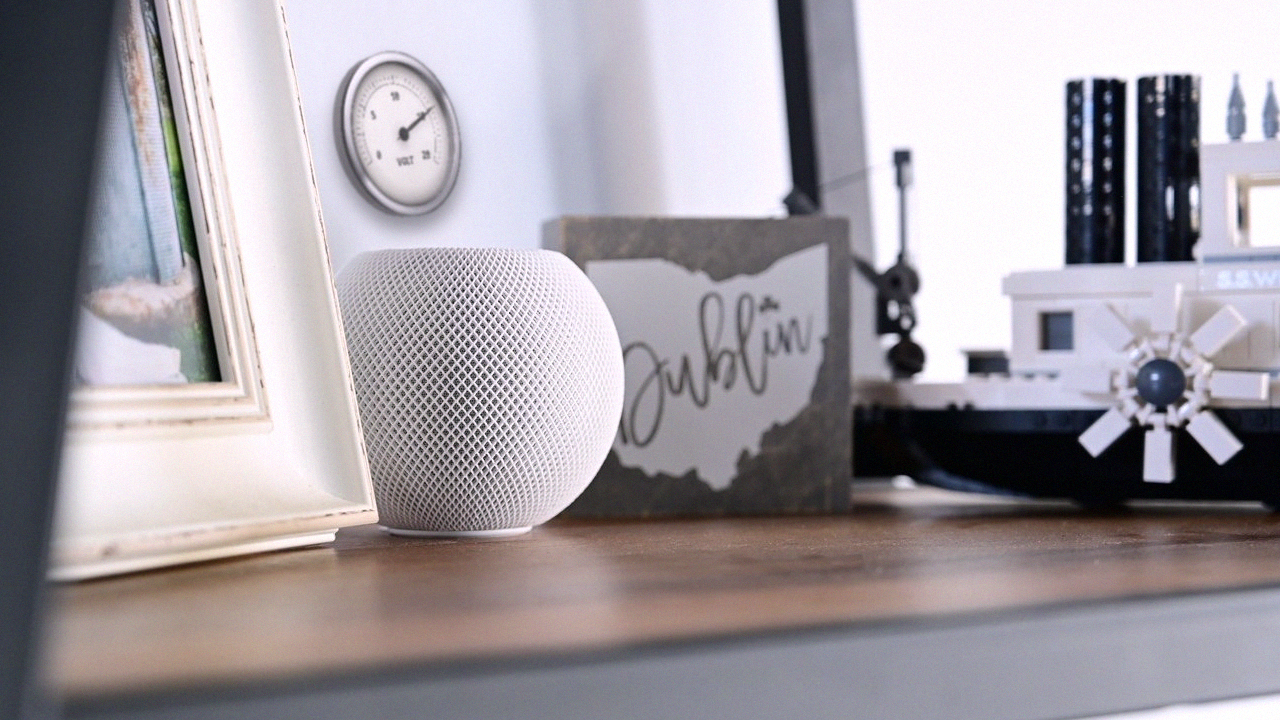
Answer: 15 V
